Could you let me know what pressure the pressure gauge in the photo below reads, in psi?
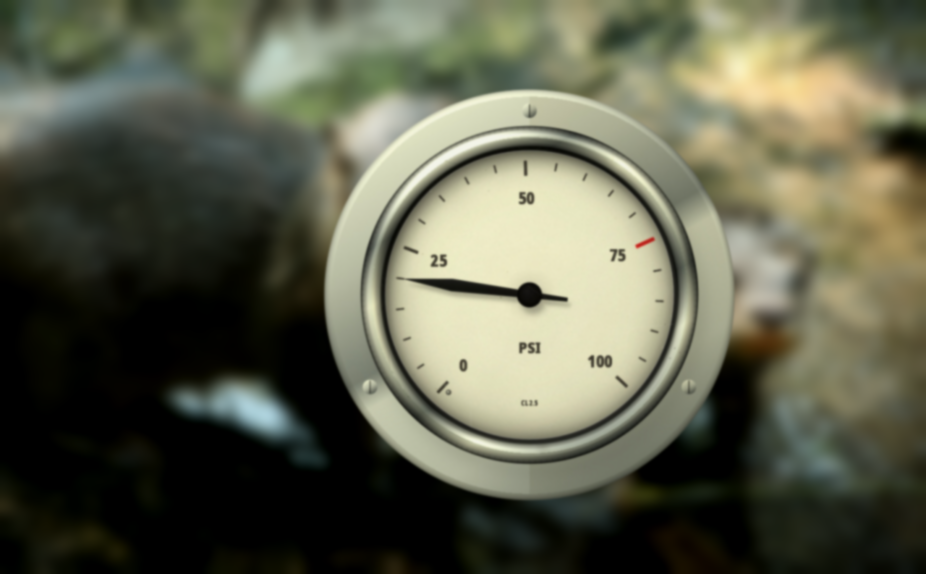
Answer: 20 psi
